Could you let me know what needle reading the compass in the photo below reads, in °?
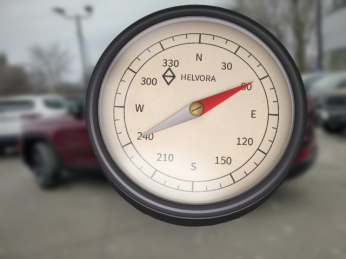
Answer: 60 °
